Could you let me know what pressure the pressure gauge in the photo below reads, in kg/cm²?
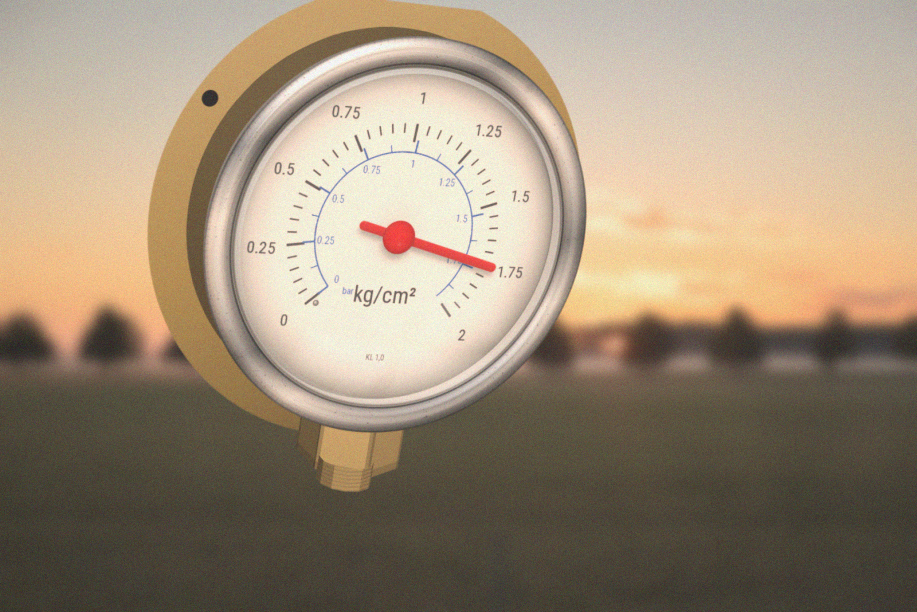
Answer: 1.75 kg/cm²
